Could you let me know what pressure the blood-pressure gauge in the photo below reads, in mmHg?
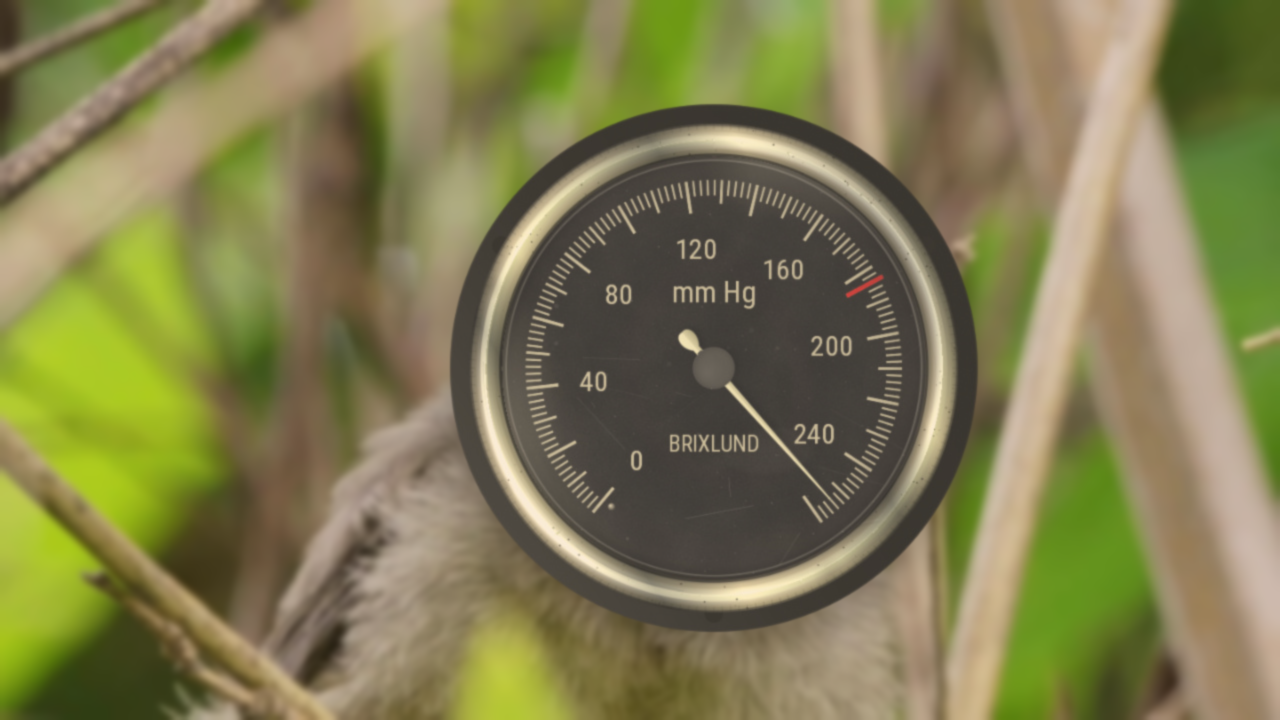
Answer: 254 mmHg
